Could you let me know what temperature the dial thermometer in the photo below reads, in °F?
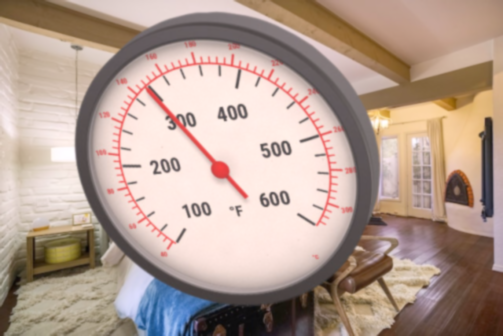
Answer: 300 °F
